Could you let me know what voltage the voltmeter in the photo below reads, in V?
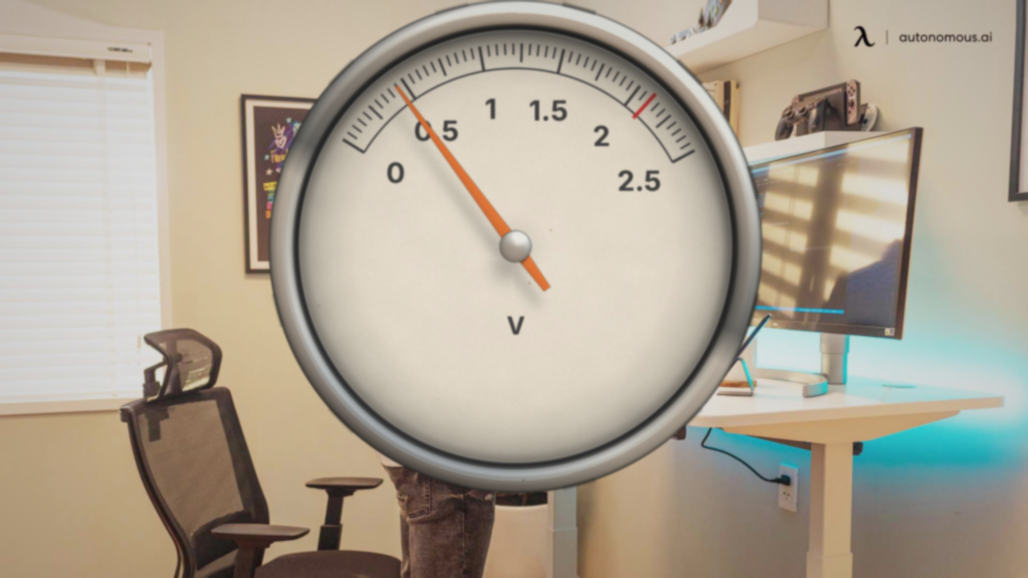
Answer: 0.45 V
